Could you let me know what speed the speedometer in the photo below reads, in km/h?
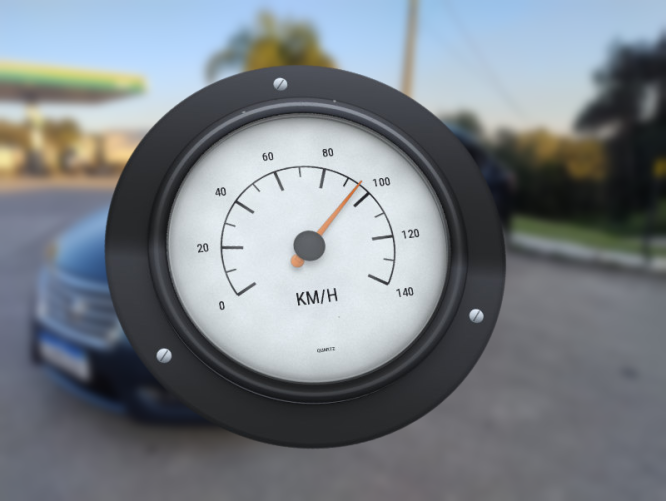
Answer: 95 km/h
